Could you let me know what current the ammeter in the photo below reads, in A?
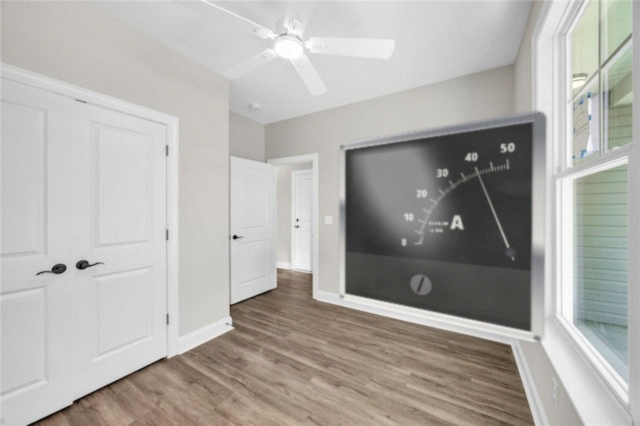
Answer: 40 A
